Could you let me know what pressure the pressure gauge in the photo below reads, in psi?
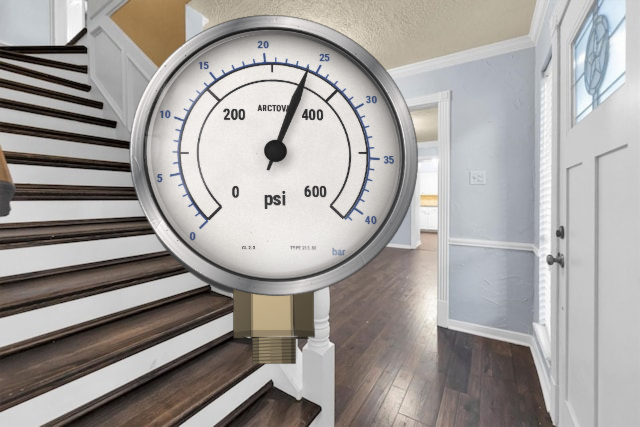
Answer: 350 psi
